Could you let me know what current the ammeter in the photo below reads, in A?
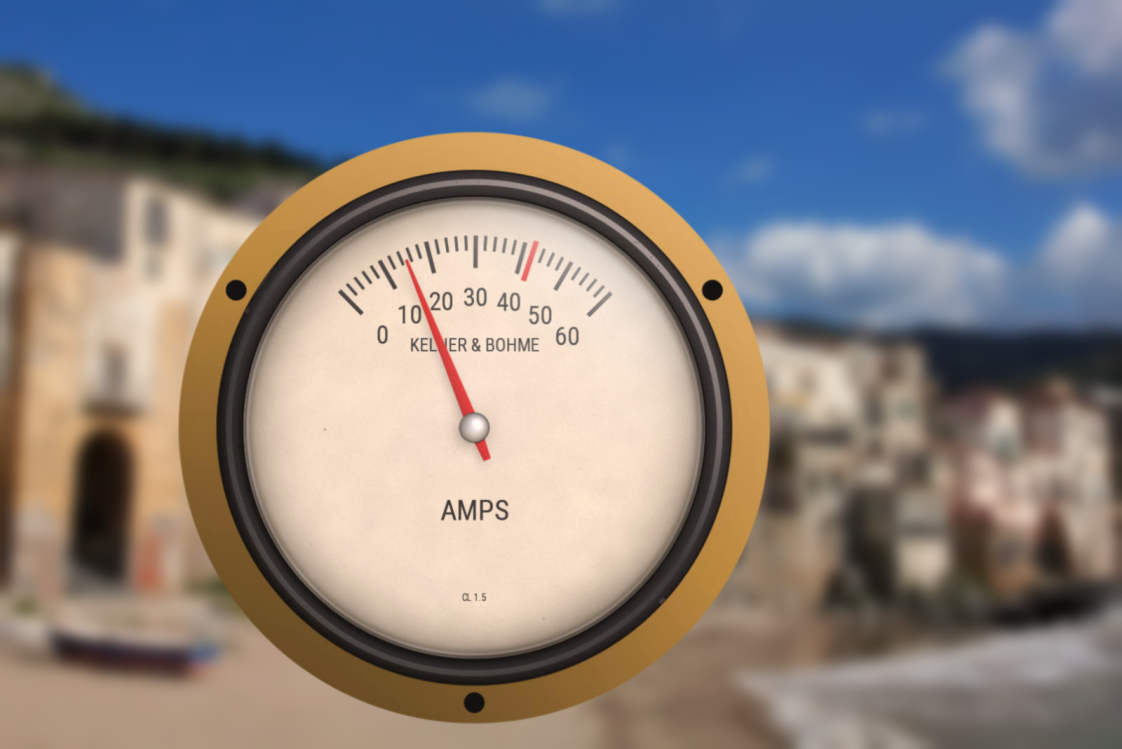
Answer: 15 A
